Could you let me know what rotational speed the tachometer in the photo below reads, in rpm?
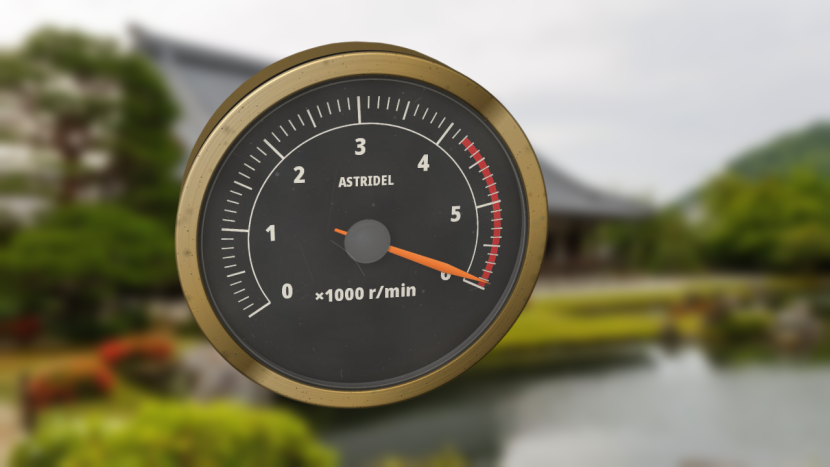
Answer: 5900 rpm
